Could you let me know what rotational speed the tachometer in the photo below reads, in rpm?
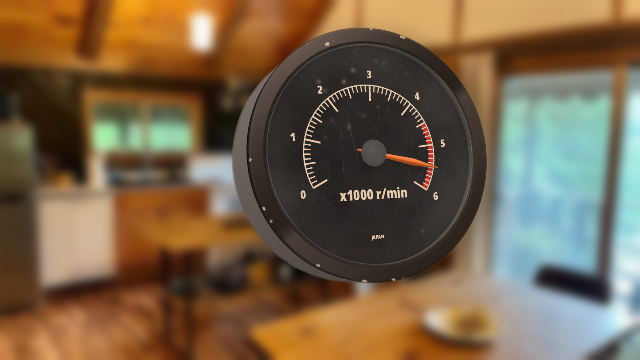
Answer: 5500 rpm
